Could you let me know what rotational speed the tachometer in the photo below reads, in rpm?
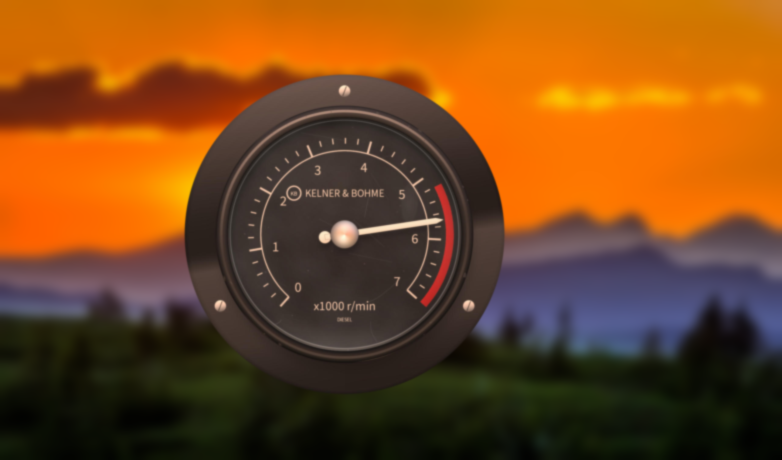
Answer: 5700 rpm
